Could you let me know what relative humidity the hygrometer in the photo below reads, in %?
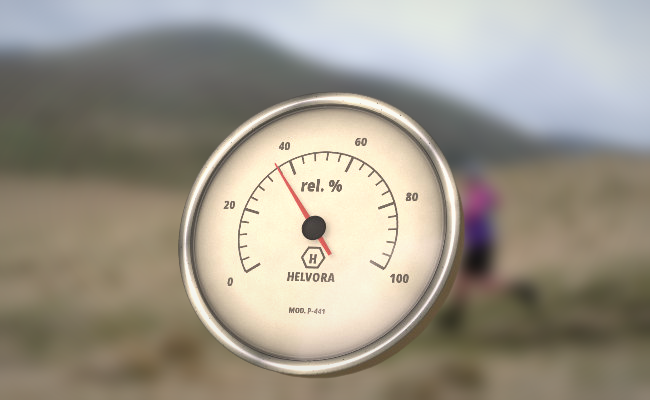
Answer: 36 %
